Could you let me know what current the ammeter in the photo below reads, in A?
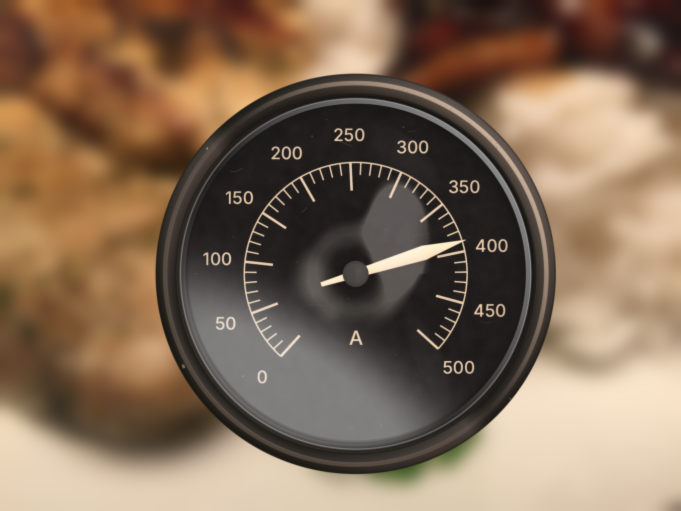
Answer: 390 A
